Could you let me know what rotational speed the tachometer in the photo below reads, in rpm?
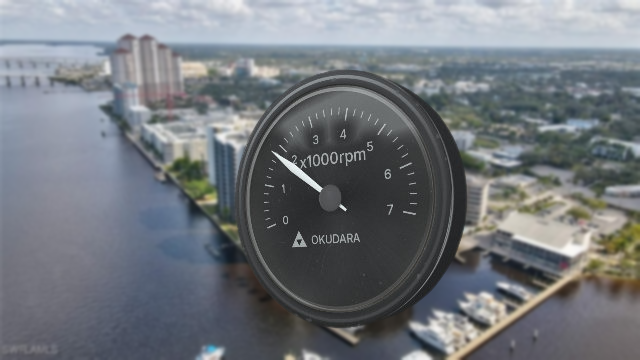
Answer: 1800 rpm
